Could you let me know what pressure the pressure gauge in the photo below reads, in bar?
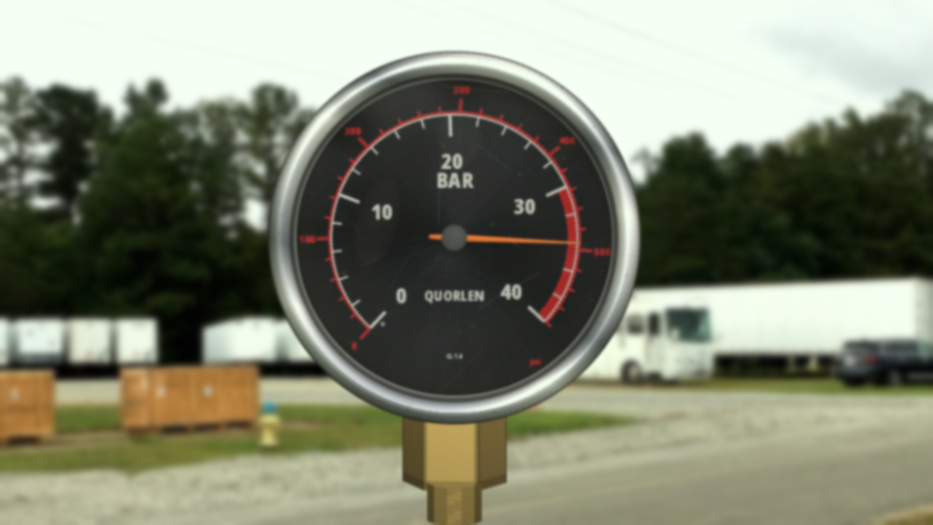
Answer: 34 bar
